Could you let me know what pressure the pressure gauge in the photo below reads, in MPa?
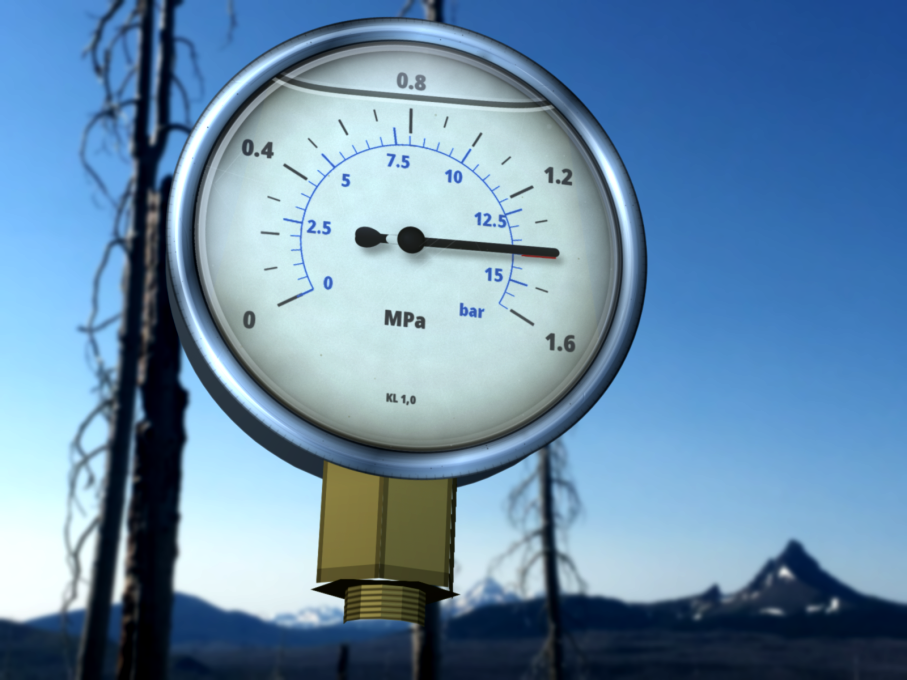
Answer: 1.4 MPa
